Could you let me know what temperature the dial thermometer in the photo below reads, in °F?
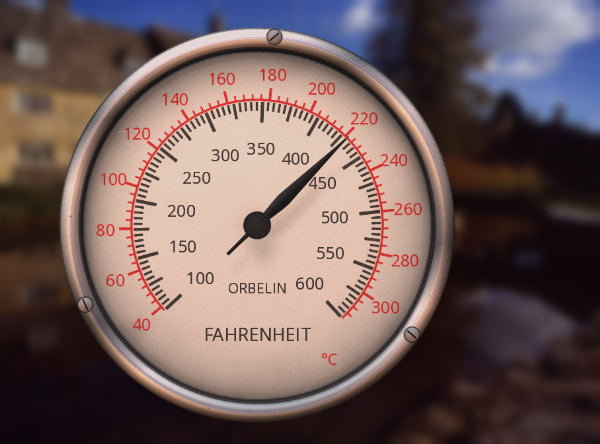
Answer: 430 °F
